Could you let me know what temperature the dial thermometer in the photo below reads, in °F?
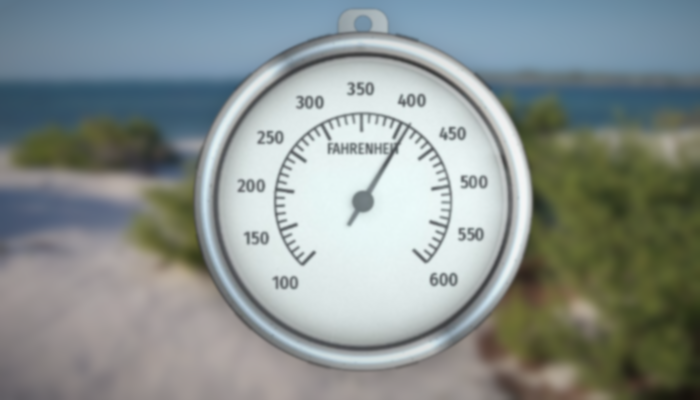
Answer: 410 °F
